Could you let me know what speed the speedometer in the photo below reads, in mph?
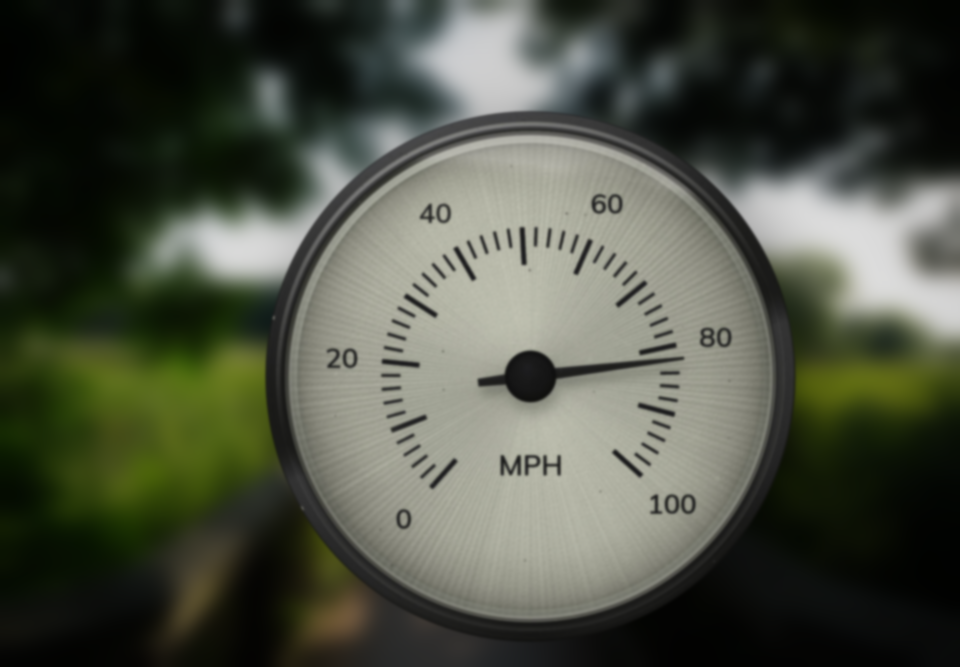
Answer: 82 mph
